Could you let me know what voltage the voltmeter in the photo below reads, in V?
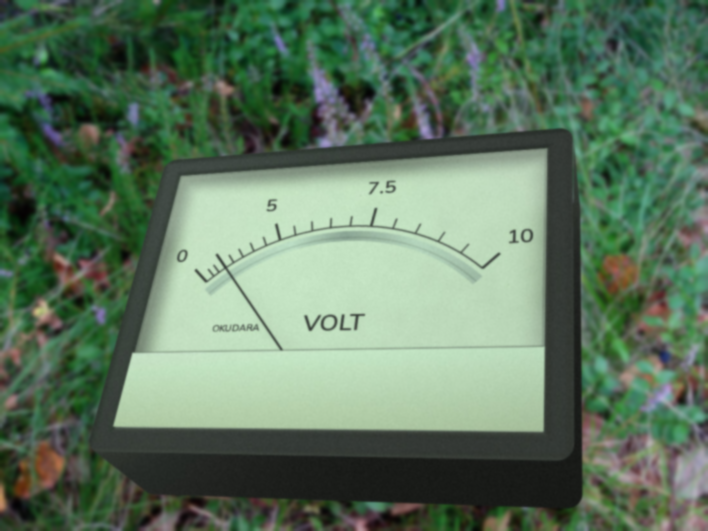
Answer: 2.5 V
